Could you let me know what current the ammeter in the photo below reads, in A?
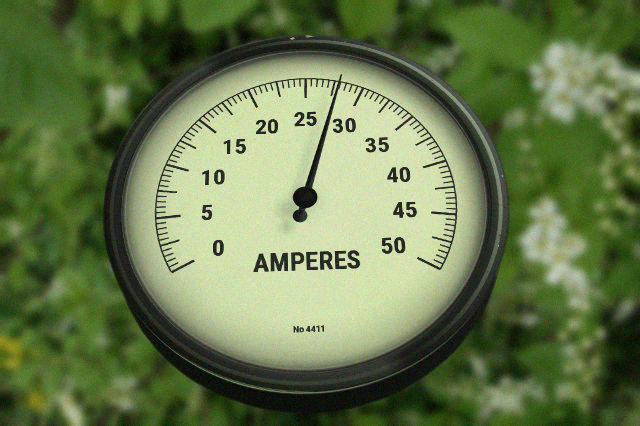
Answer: 28 A
